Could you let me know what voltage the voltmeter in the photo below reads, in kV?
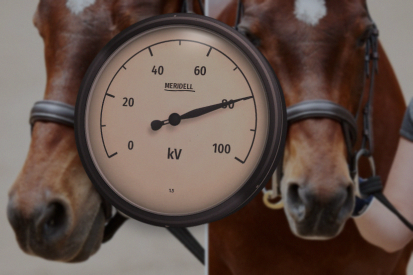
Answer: 80 kV
